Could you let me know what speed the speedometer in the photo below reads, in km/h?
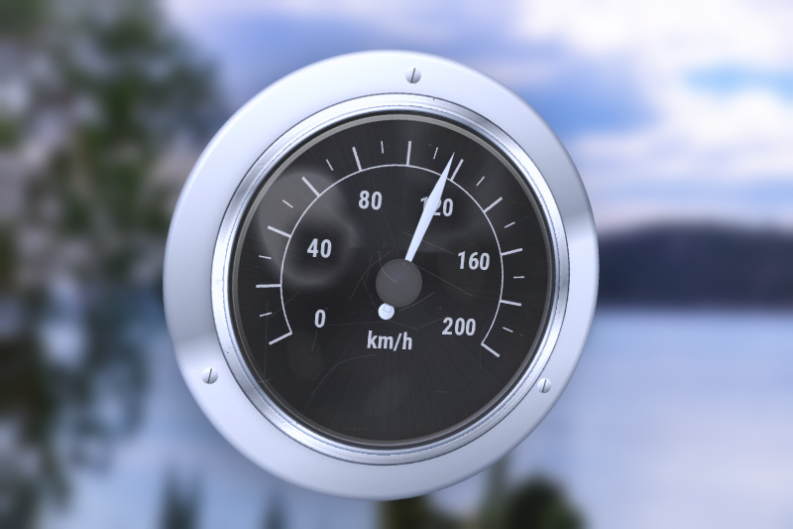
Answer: 115 km/h
